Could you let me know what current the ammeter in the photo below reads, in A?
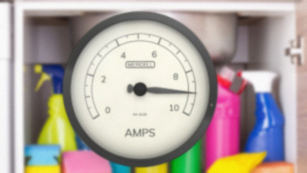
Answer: 9 A
